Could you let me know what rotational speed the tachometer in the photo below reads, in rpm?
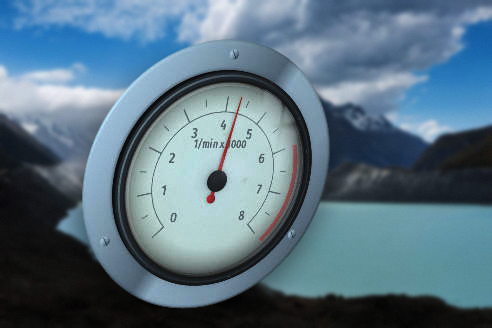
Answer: 4250 rpm
